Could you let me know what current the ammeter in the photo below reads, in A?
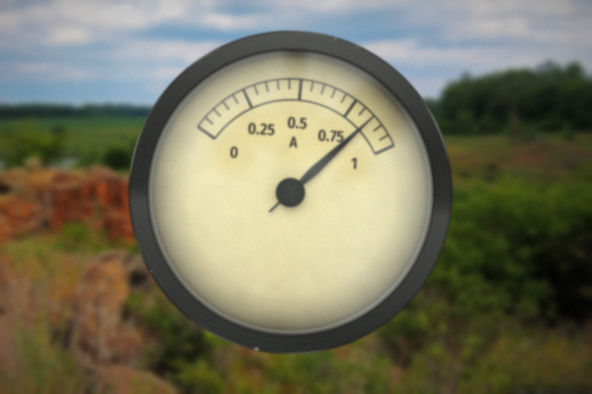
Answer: 0.85 A
